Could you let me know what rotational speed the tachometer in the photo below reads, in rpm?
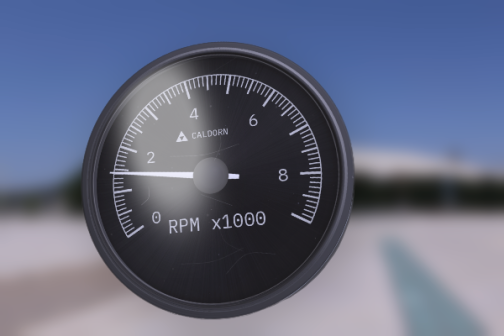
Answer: 1400 rpm
